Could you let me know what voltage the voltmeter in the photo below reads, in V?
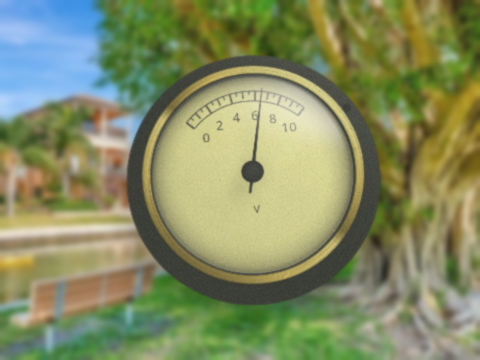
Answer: 6.5 V
